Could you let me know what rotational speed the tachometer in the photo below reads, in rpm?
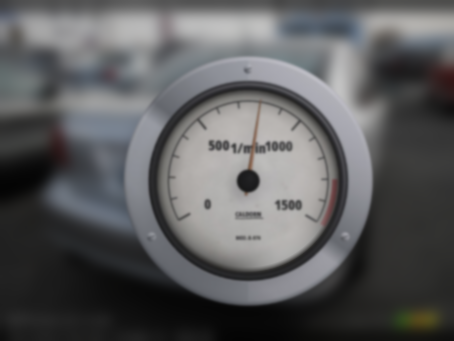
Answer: 800 rpm
